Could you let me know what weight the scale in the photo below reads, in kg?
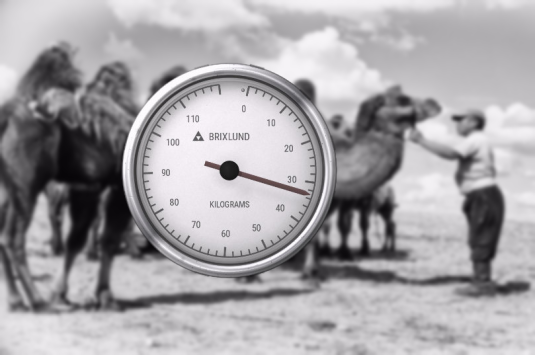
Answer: 33 kg
